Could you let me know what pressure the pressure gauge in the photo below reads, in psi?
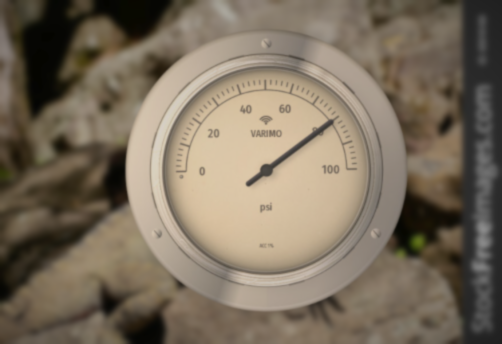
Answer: 80 psi
